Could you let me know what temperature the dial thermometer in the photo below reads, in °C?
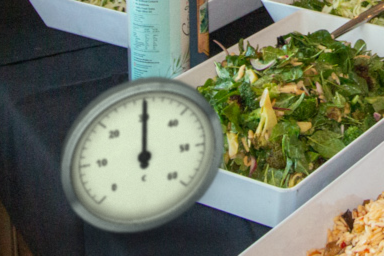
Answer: 30 °C
